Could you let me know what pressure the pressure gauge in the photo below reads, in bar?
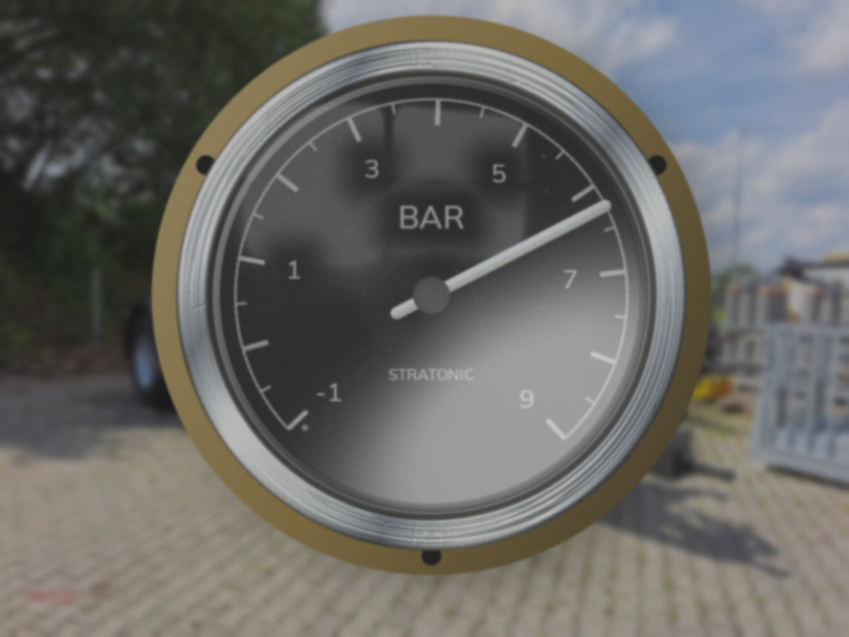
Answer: 6.25 bar
